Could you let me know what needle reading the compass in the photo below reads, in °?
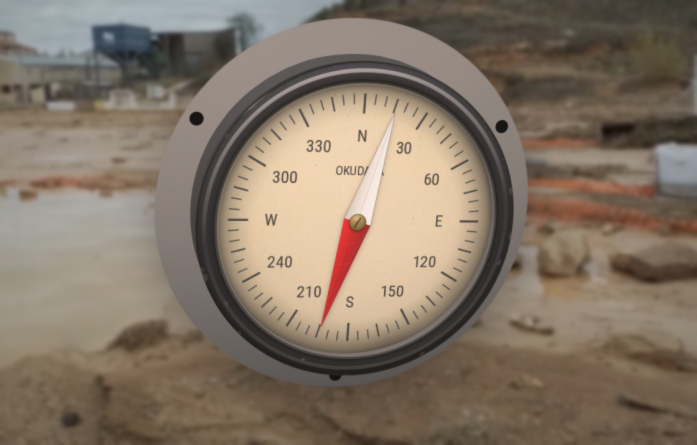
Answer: 195 °
